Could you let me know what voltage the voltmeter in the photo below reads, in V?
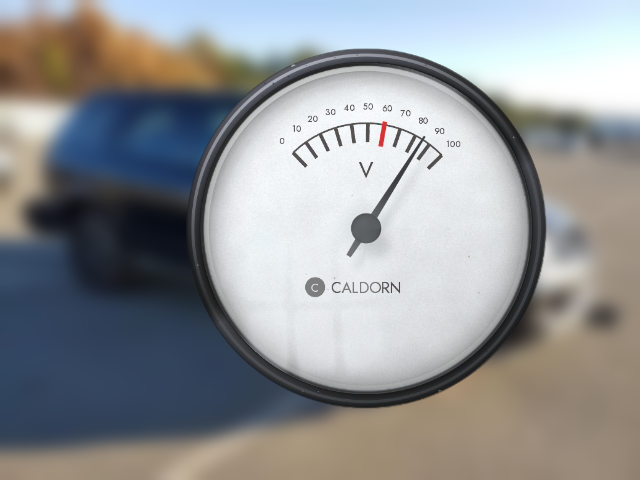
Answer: 85 V
